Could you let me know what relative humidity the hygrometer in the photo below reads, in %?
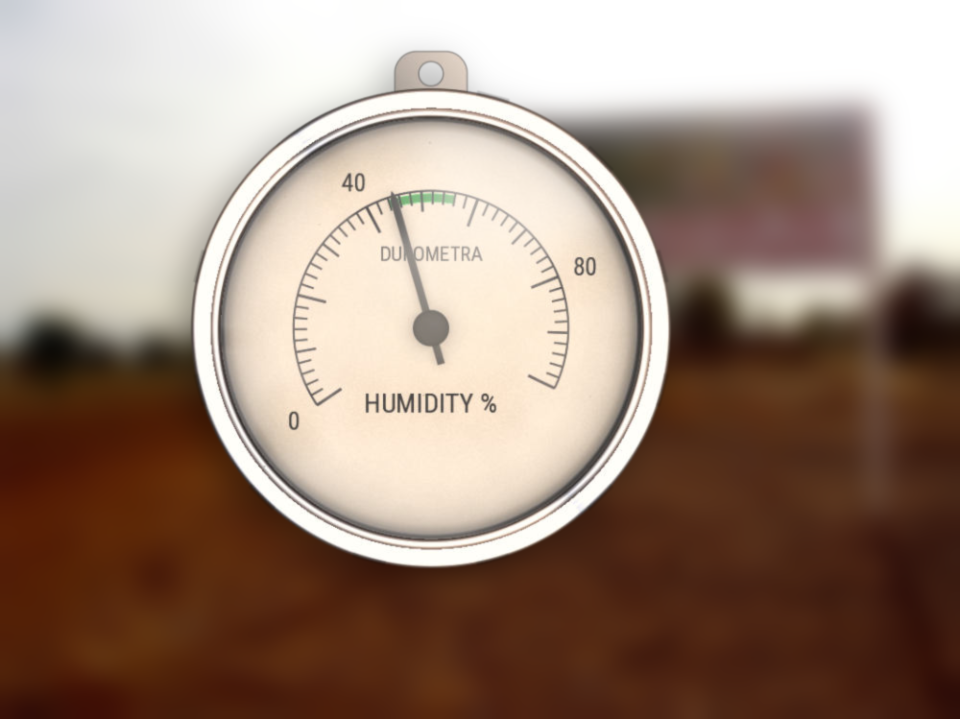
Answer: 45 %
